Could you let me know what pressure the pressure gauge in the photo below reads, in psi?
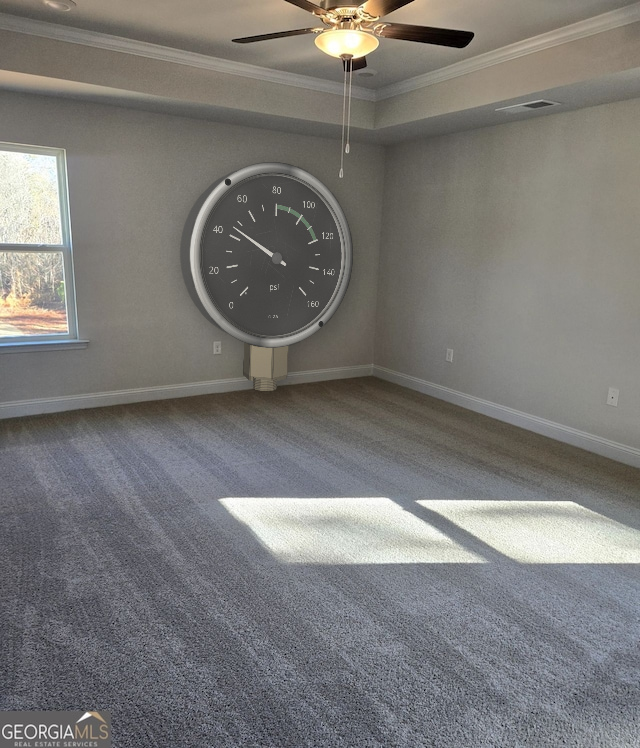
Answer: 45 psi
